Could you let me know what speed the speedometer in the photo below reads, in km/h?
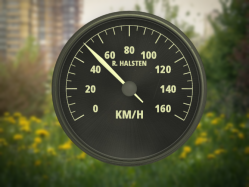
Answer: 50 km/h
